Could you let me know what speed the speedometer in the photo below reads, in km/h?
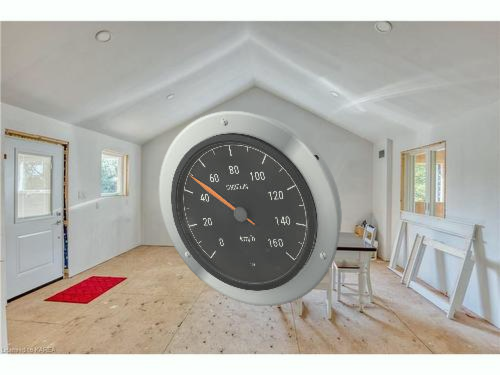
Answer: 50 km/h
